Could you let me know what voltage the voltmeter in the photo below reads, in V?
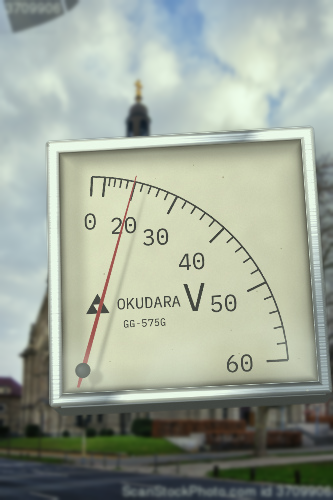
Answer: 20 V
